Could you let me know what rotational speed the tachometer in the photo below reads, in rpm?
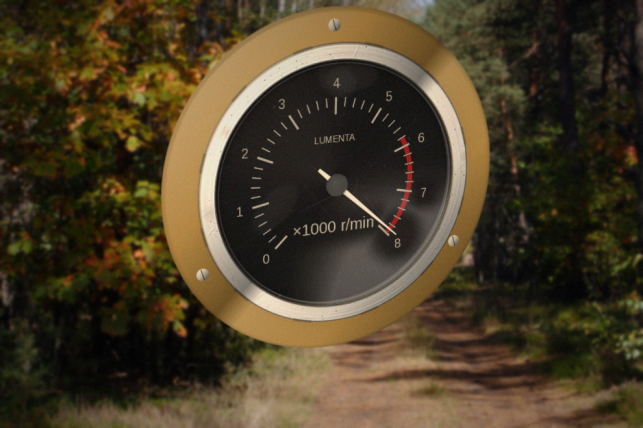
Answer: 7900 rpm
